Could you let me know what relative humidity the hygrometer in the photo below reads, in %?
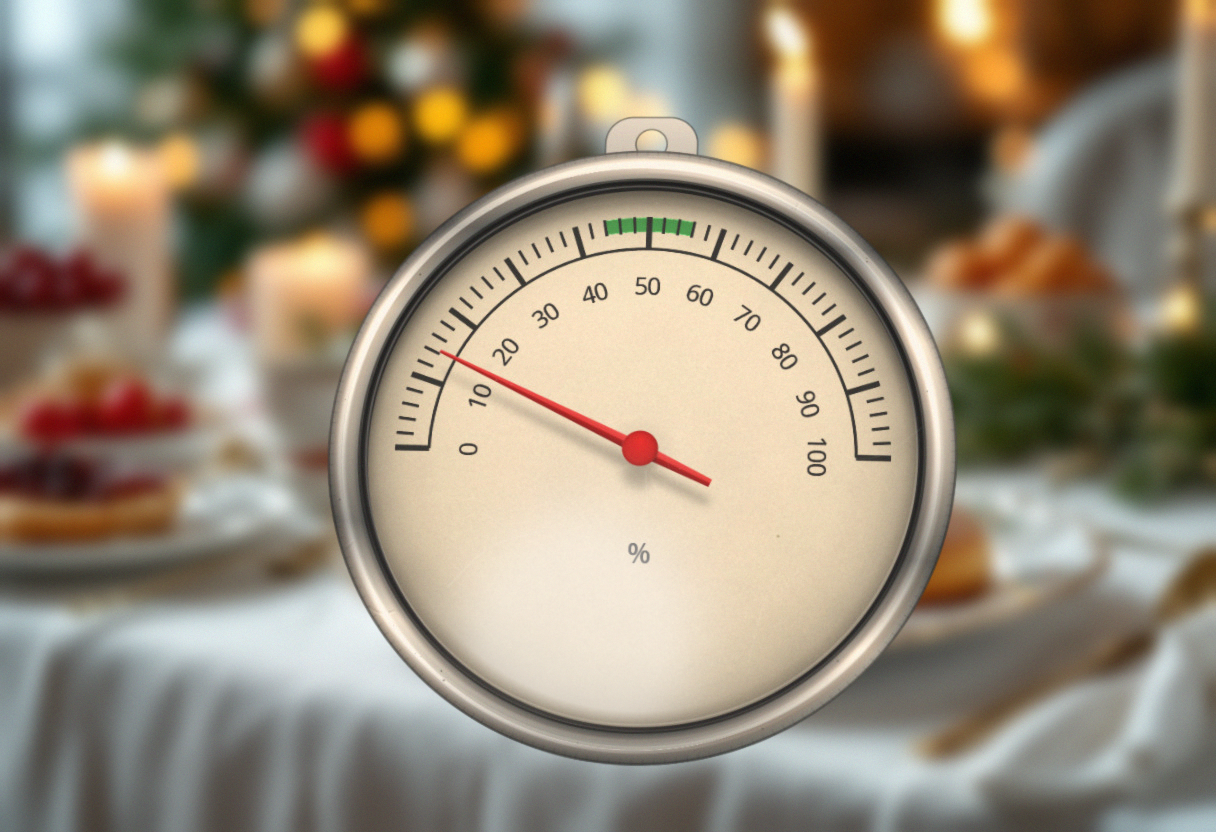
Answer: 14 %
